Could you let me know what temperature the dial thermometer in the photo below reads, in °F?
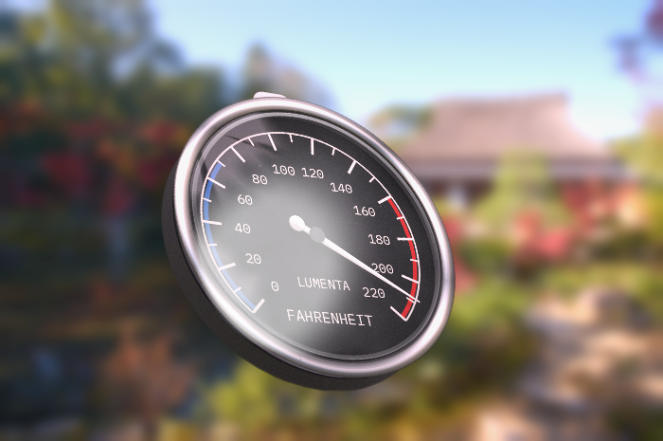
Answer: 210 °F
